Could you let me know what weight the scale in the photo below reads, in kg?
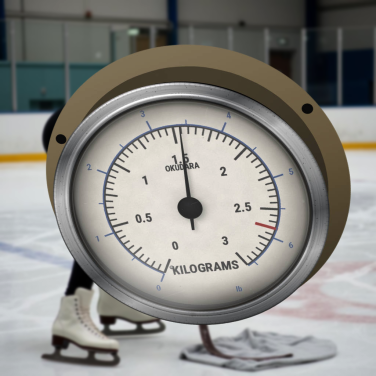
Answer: 1.55 kg
